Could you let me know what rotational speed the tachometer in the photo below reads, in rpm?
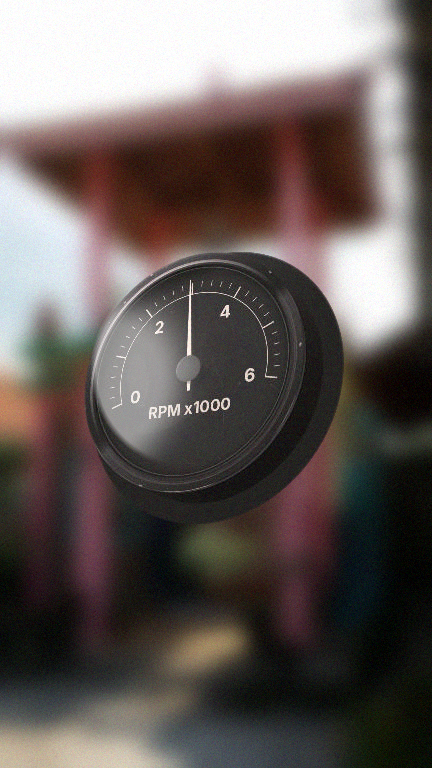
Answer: 3000 rpm
